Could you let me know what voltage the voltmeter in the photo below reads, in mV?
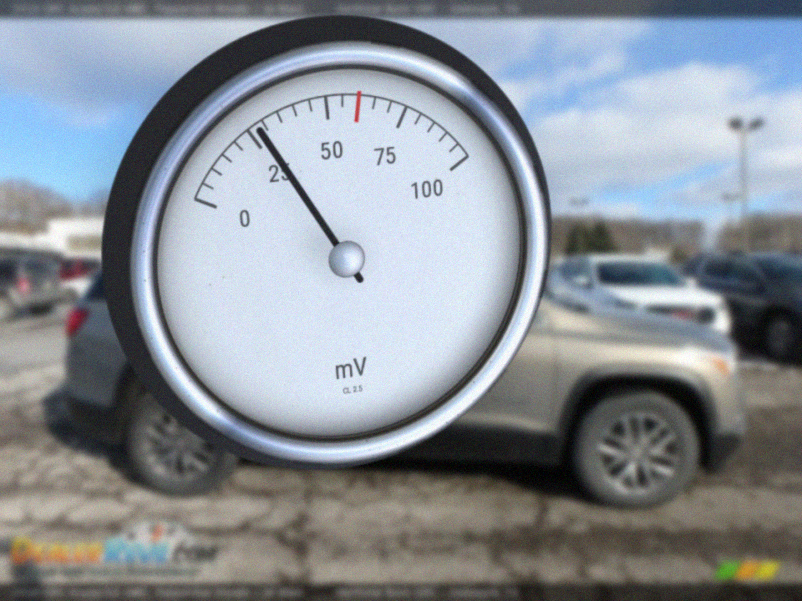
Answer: 27.5 mV
